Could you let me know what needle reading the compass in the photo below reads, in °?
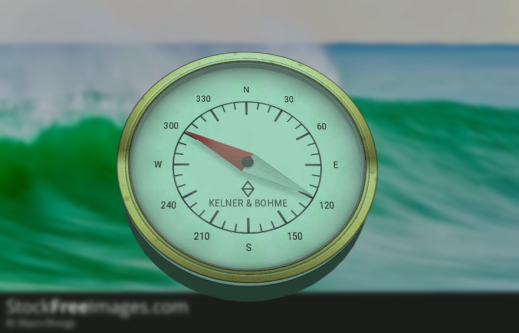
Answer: 300 °
